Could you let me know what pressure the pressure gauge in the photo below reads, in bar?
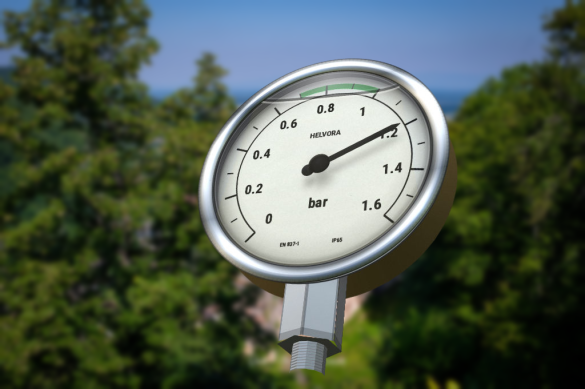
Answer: 1.2 bar
